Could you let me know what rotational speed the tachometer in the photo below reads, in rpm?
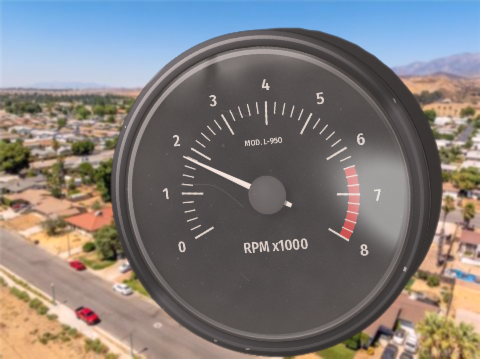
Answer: 1800 rpm
